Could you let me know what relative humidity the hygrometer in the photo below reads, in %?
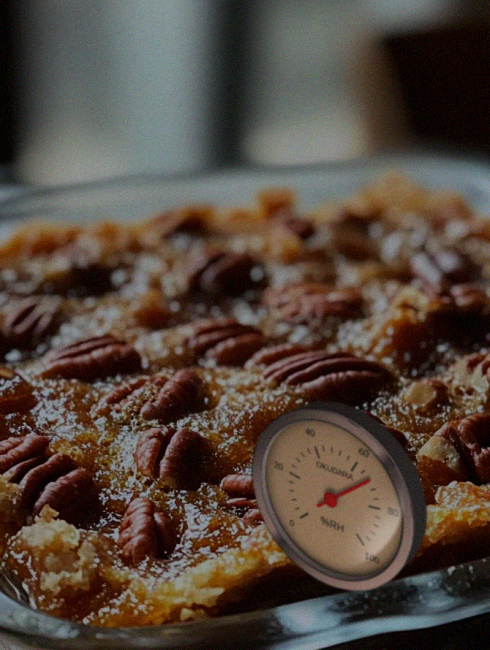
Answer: 68 %
